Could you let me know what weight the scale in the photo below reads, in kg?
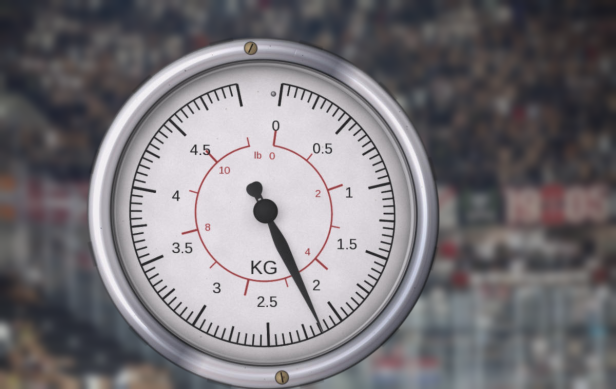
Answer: 2.15 kg
